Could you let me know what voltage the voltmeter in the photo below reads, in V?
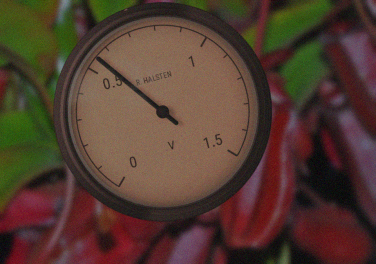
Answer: 0.55 V
